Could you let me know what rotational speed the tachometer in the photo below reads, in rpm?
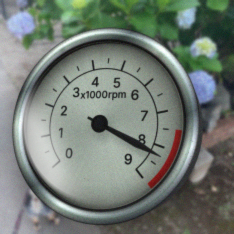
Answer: 8250 rpm
